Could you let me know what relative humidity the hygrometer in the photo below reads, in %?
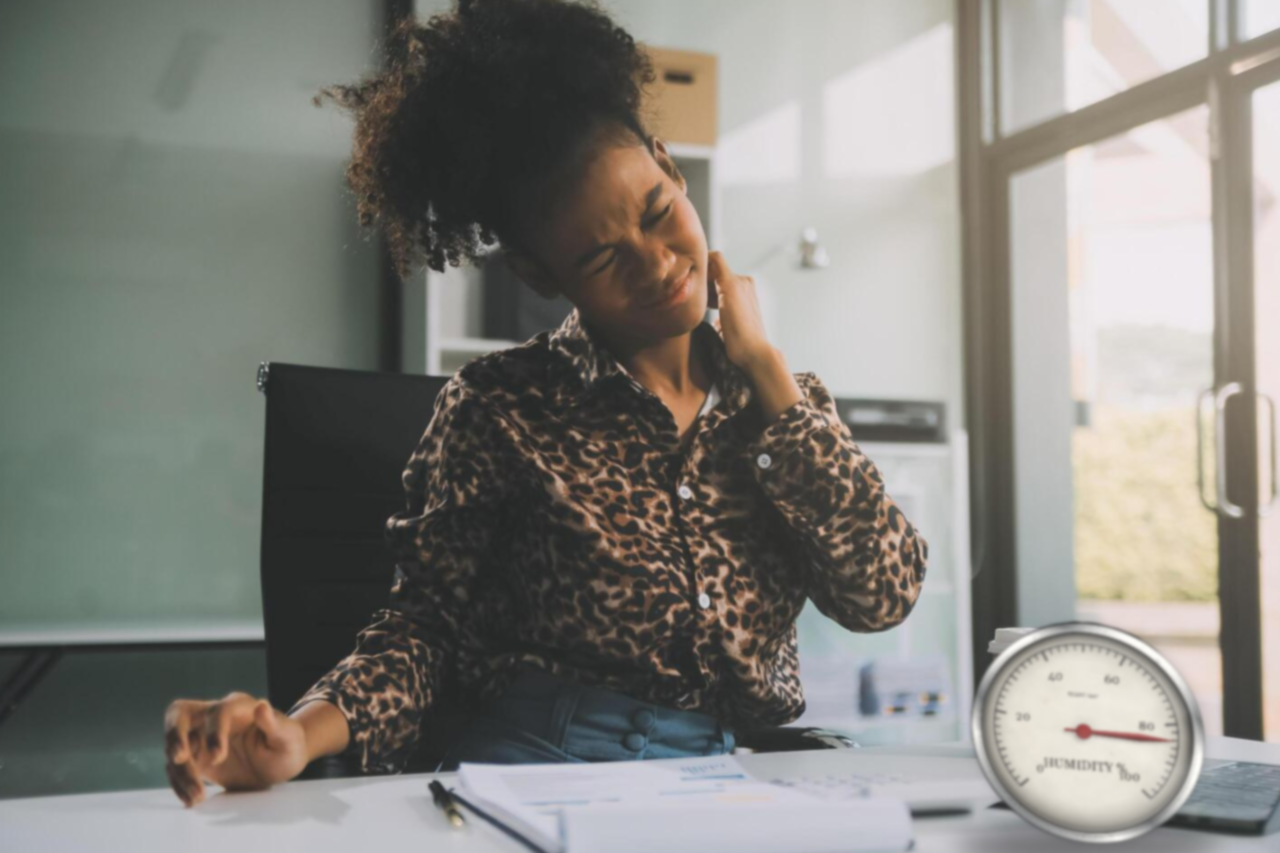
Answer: 84 %
